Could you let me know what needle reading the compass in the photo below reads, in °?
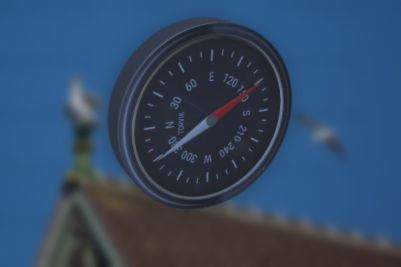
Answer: 150 °
